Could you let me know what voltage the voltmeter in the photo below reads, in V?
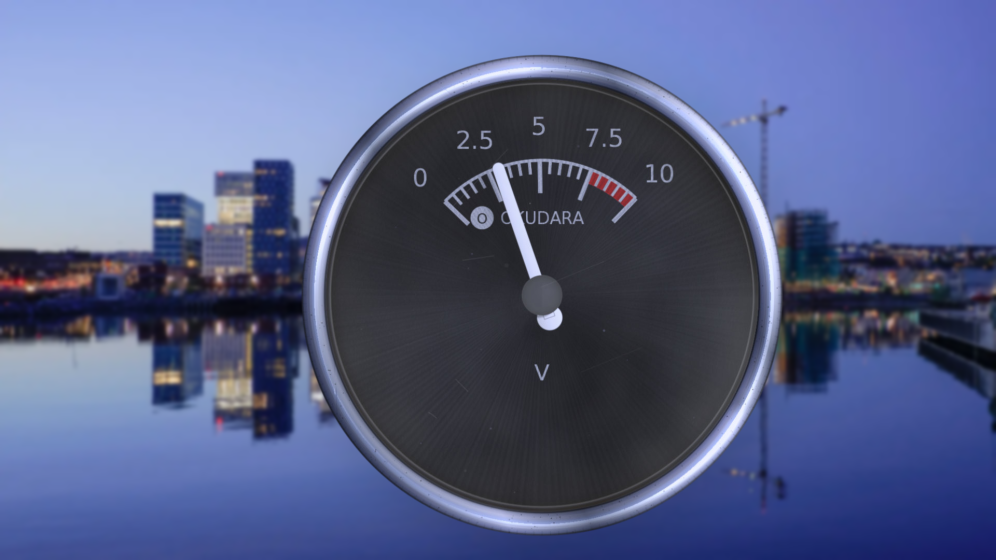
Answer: 3 V
